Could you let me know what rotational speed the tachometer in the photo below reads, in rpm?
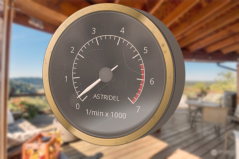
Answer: 200 rpm
